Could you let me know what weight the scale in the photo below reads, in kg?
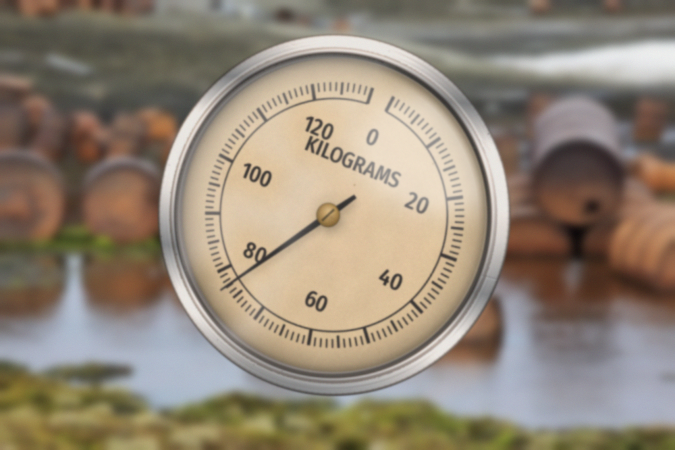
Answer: 77 kg
